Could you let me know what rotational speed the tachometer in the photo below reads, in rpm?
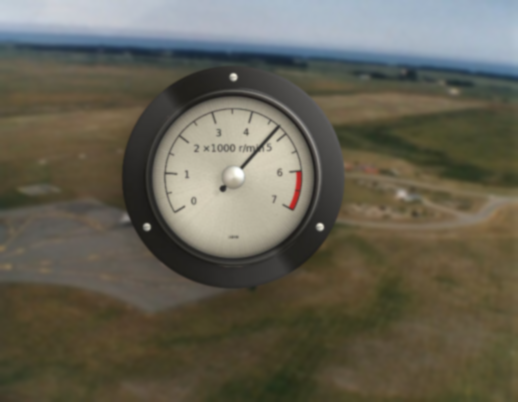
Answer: 4750 rpm
